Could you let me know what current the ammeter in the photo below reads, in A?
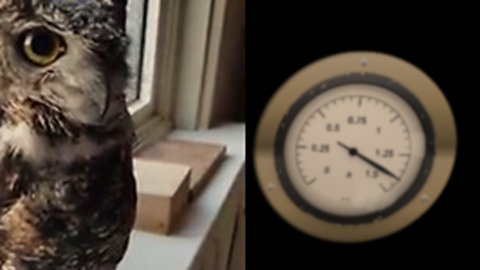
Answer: 1.4 A
